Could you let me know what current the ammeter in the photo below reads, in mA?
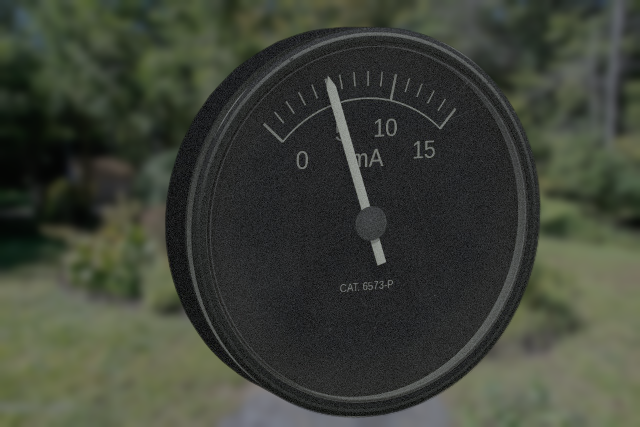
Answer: 5 mA
